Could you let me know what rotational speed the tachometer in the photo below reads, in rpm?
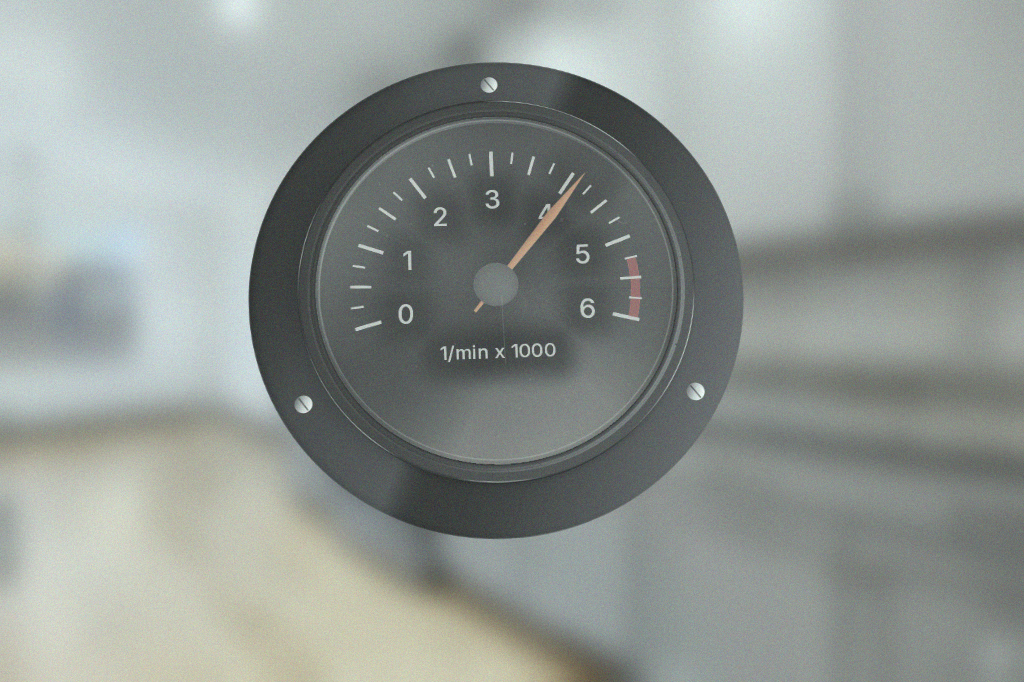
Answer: 4125 rpm
